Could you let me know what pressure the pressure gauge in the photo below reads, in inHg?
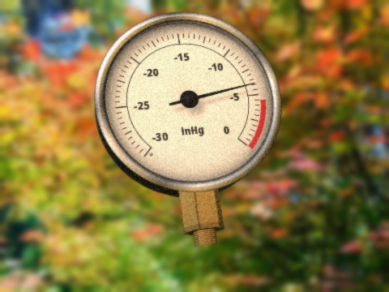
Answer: -6 inHg
